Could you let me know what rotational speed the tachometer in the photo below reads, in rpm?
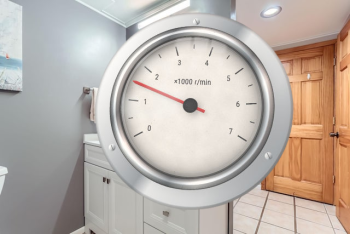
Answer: 1500 rpm
